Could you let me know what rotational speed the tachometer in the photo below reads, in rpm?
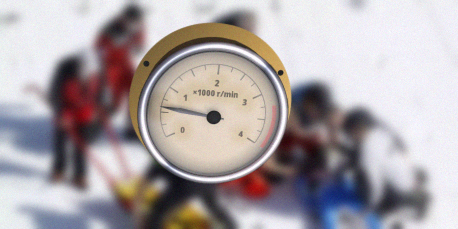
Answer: 625 rpm
